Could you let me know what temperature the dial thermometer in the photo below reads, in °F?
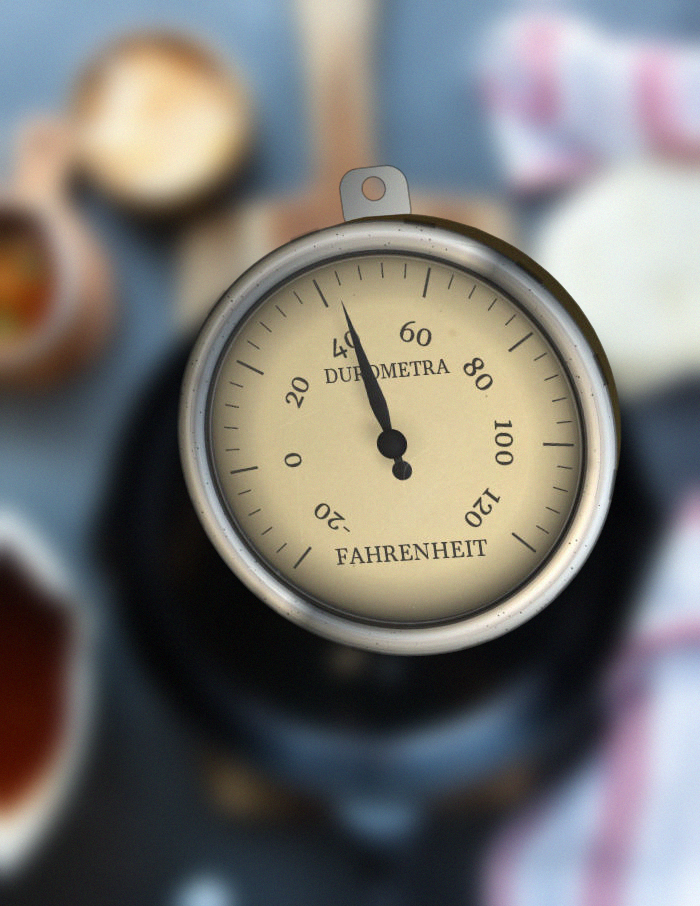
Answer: 44 °F
